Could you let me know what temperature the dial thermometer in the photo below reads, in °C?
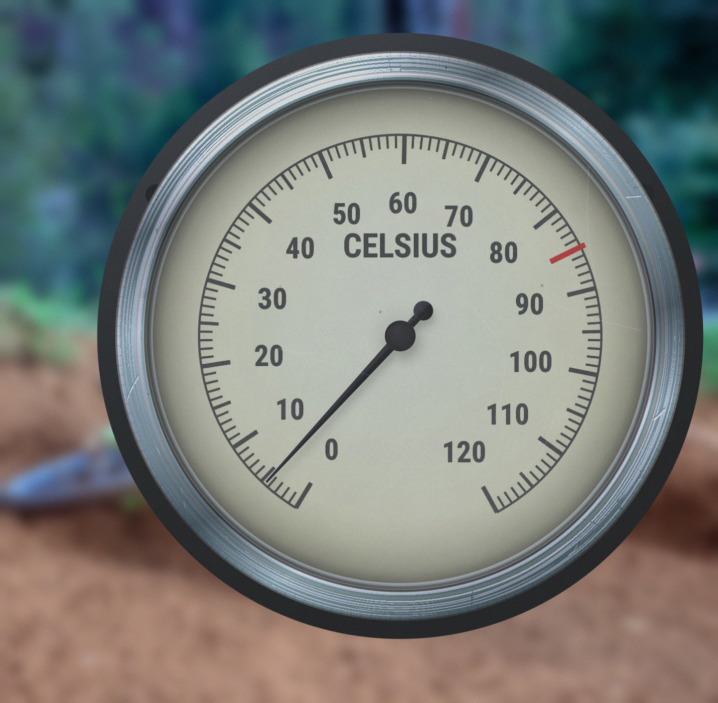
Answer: 4.5 °C
